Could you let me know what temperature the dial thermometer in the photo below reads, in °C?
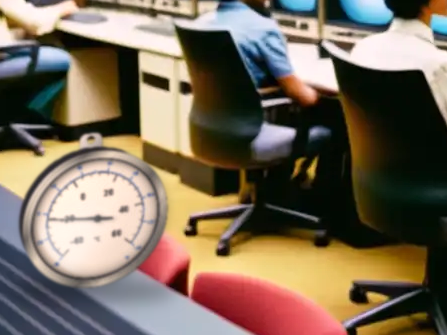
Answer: -20 °C
